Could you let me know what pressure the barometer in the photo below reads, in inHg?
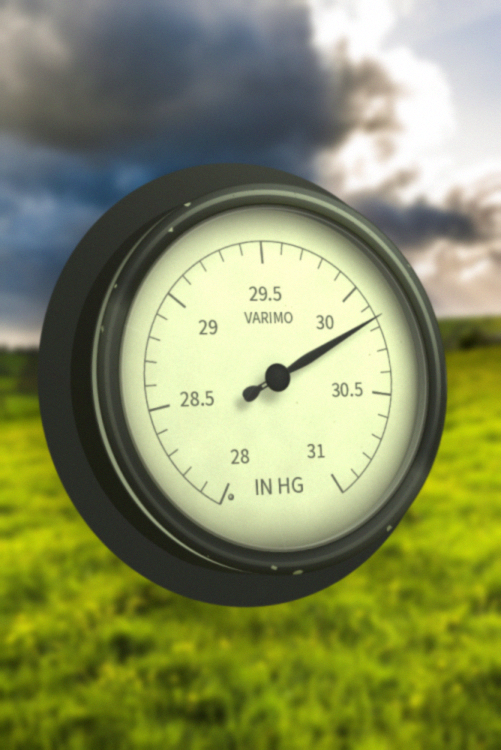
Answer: 30.15 inHg
